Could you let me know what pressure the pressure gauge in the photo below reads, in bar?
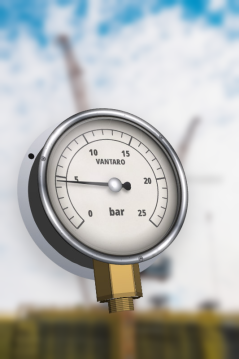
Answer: 4.5 bar
